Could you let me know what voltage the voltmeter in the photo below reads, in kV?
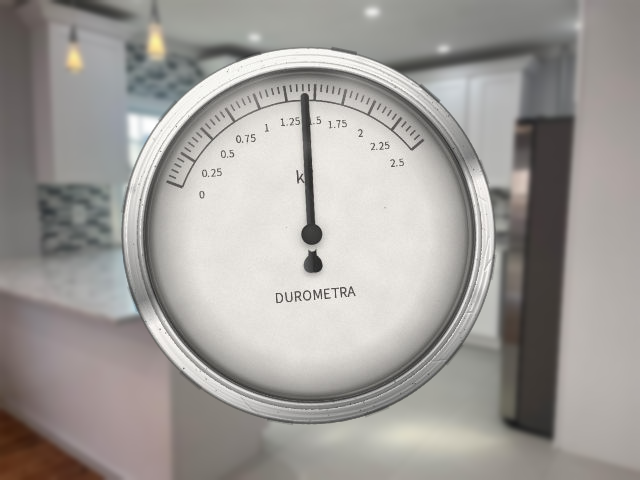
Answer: 1.4 kV
